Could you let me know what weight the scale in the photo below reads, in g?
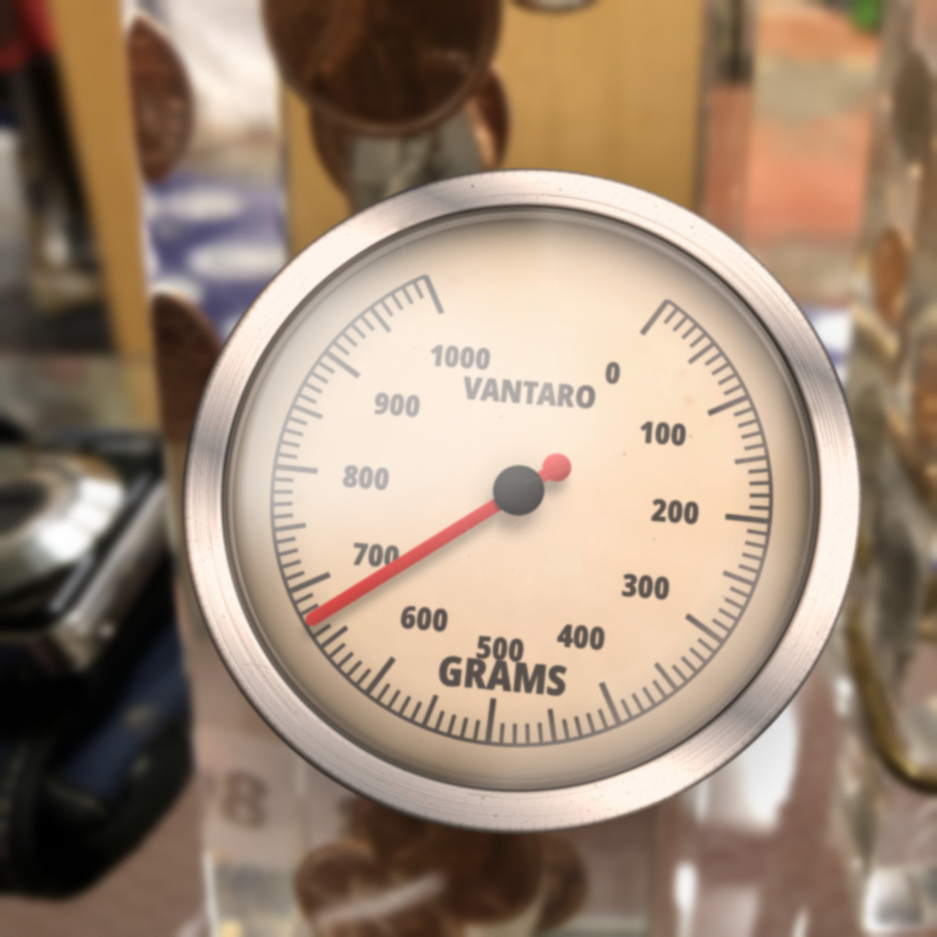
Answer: 670 g
